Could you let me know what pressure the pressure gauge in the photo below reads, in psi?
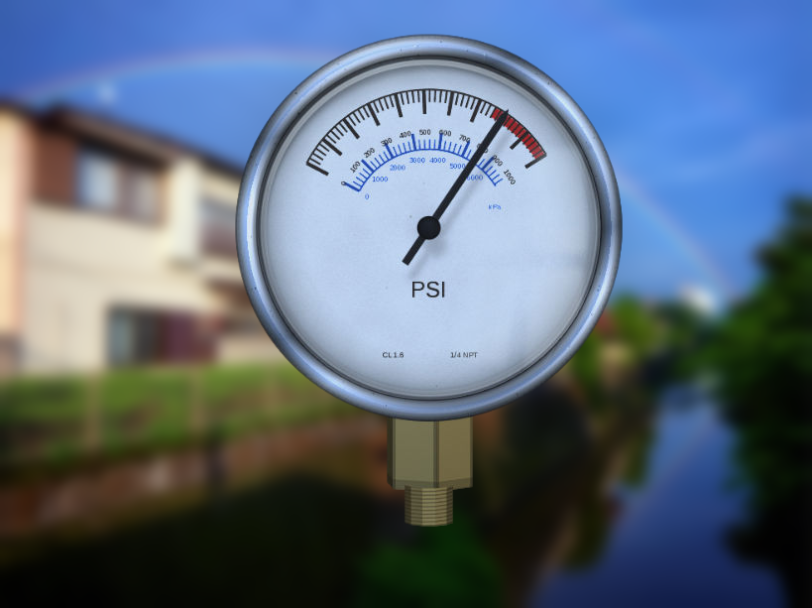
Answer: 800 psi
